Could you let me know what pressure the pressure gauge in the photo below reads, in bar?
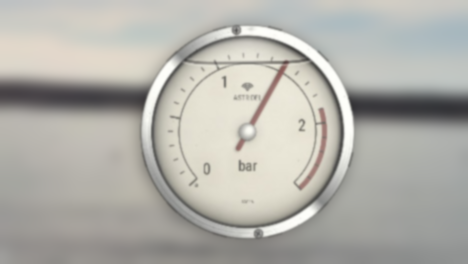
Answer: 1.5 bar
